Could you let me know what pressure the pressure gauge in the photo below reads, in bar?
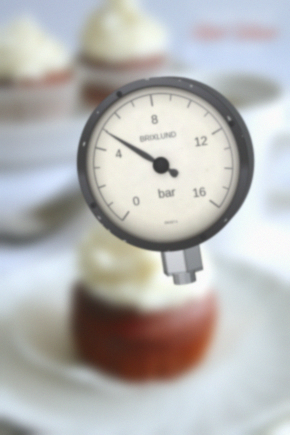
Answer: 5 bar
